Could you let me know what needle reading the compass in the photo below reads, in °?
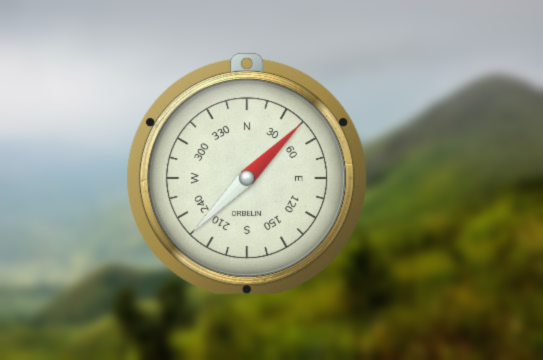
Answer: 45 °
